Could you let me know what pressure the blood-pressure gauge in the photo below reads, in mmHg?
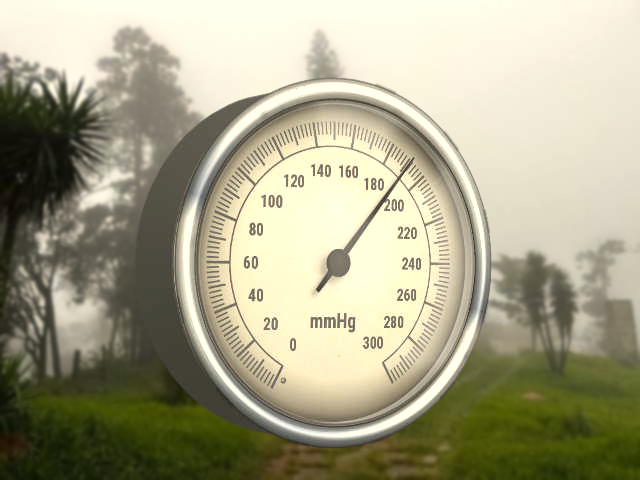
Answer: 190 mmHg
